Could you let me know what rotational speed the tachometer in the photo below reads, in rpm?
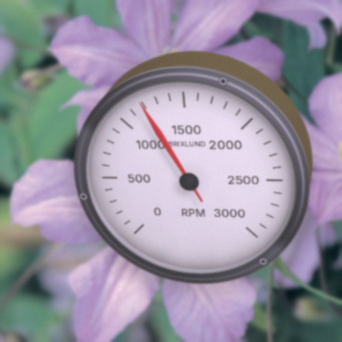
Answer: 1200 rpm
